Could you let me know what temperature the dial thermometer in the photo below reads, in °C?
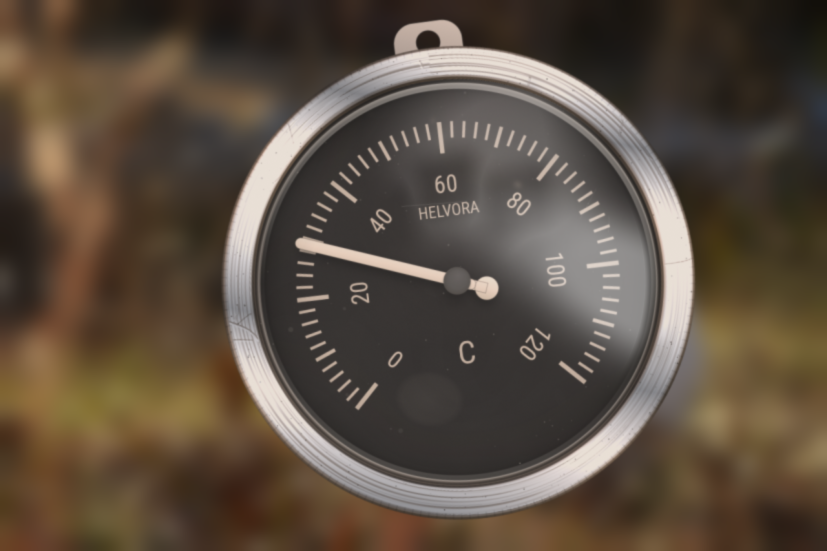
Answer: 29 °C
